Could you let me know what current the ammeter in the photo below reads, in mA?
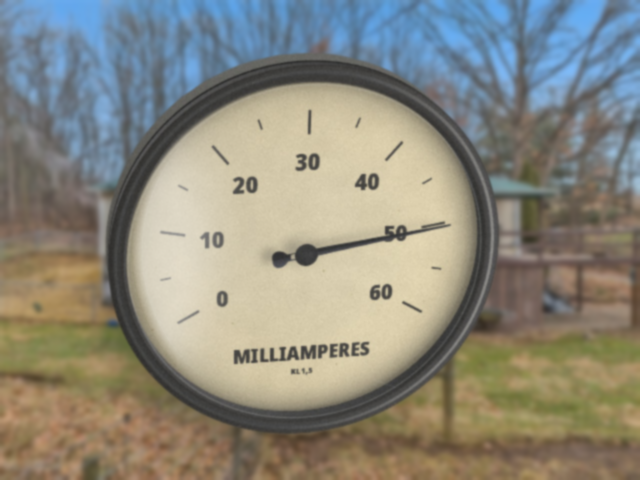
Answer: 50 mA
